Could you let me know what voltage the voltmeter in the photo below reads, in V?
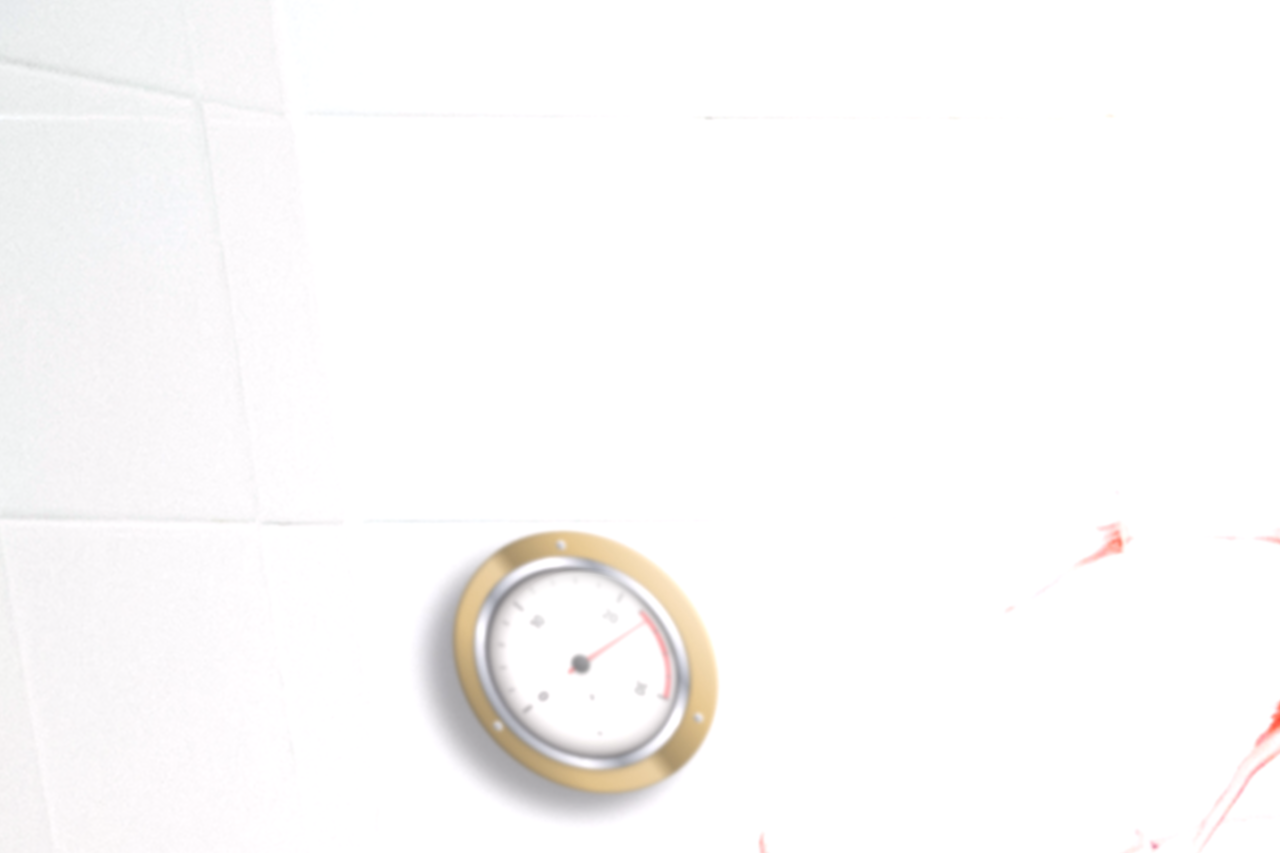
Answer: 23 V
